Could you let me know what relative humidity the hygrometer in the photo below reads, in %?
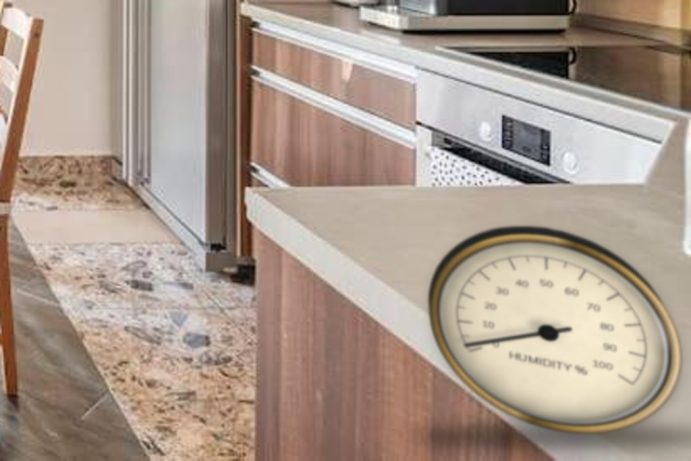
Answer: 2.5 %
